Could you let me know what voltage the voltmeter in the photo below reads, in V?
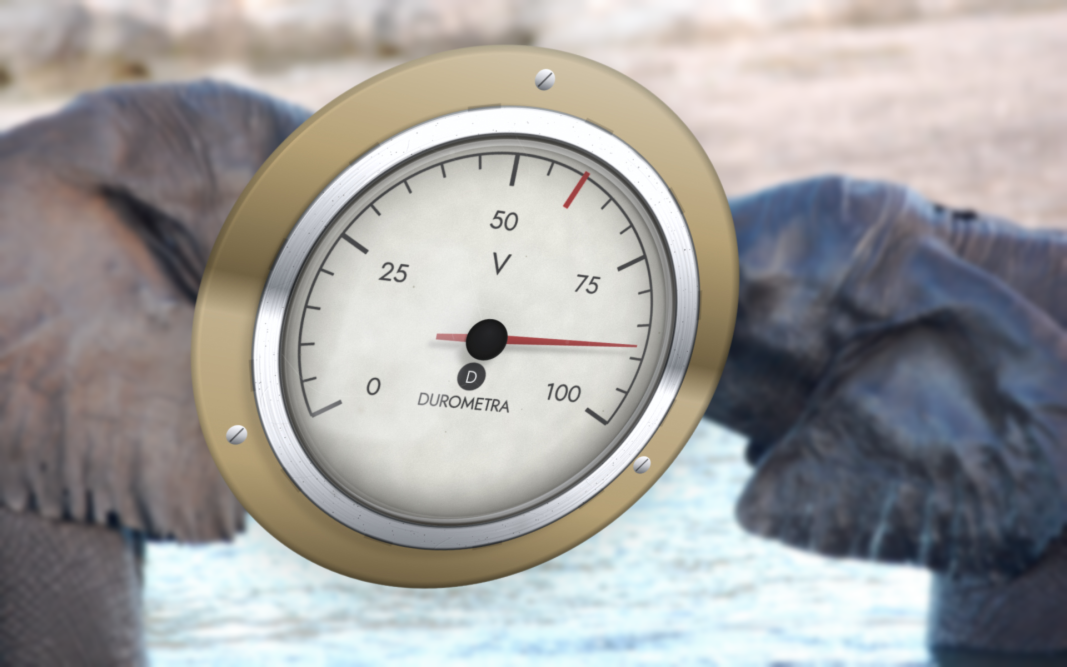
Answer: 87.5 V
